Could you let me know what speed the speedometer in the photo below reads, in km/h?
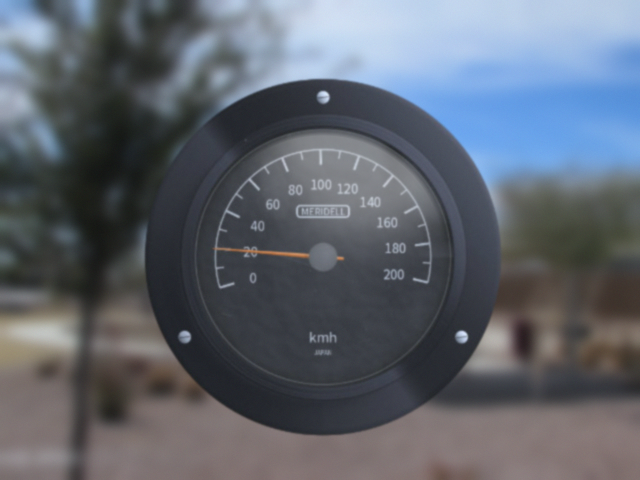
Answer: 20 km/h
